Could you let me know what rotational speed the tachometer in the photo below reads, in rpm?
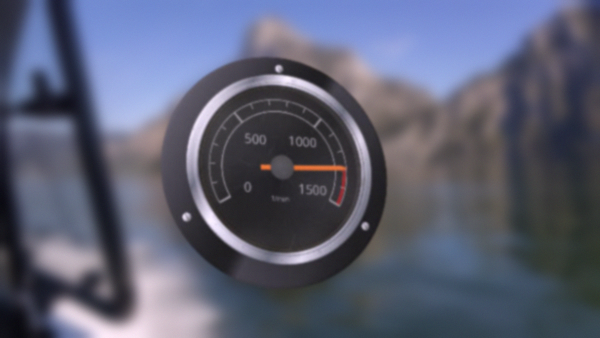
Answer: 1300 rpm
